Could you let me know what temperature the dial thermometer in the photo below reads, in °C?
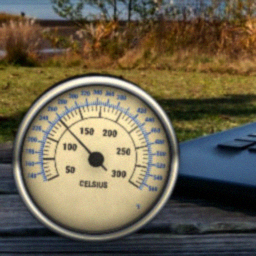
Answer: 125 °C
